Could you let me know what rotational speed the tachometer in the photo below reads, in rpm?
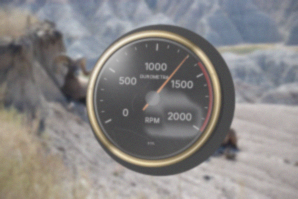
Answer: 1300 rpm
